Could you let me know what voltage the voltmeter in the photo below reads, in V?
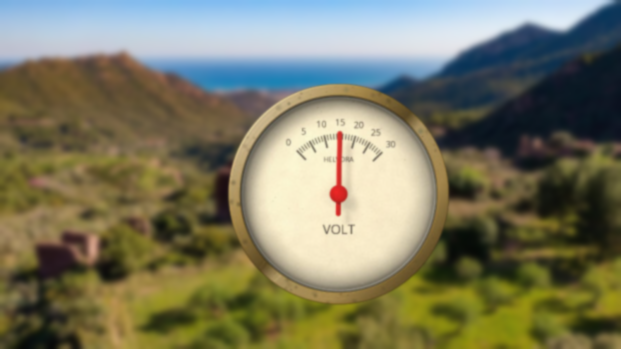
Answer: 15 V
